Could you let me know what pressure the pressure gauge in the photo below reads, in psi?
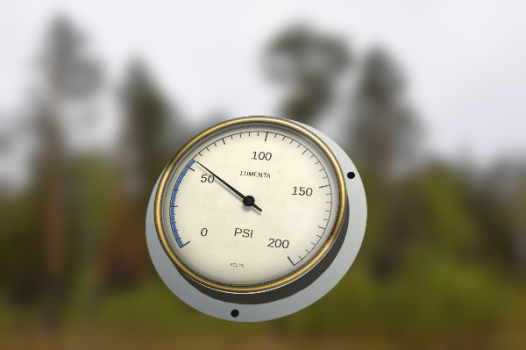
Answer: 55 psi
